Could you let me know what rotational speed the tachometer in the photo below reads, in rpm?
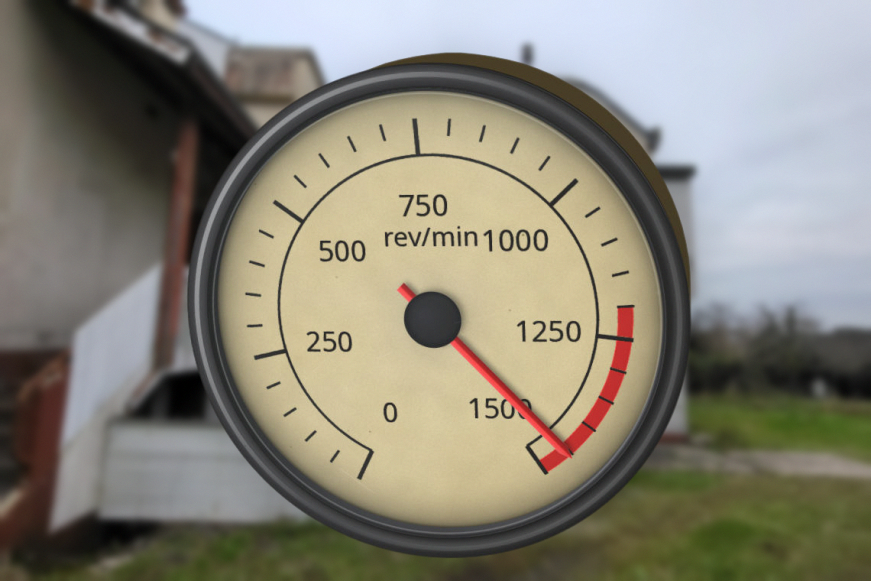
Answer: 1450 rpm
